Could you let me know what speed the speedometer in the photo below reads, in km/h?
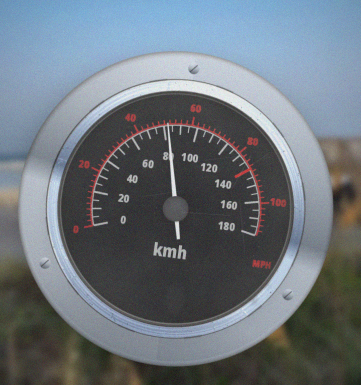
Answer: 82.5 km/h
